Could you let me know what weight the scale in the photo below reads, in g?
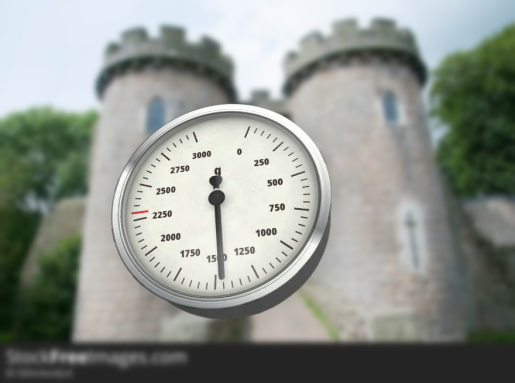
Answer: 1450 g
